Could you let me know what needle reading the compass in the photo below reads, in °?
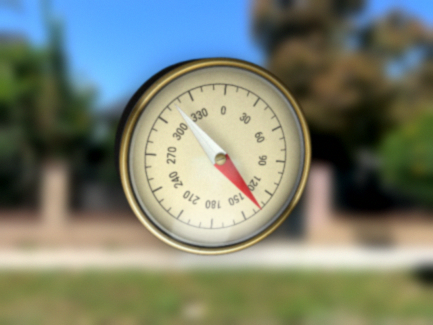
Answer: 135 °
